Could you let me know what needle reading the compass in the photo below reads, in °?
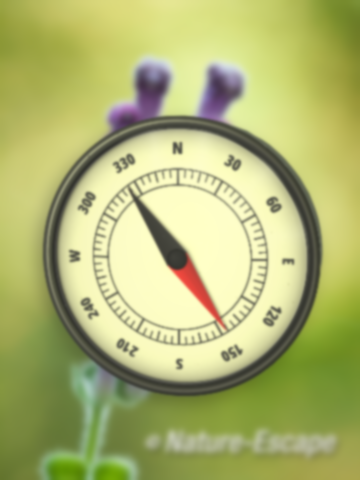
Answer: 145 °
